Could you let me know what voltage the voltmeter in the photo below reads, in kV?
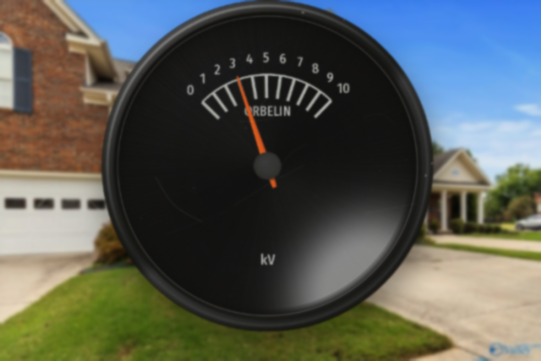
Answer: 3 kV
